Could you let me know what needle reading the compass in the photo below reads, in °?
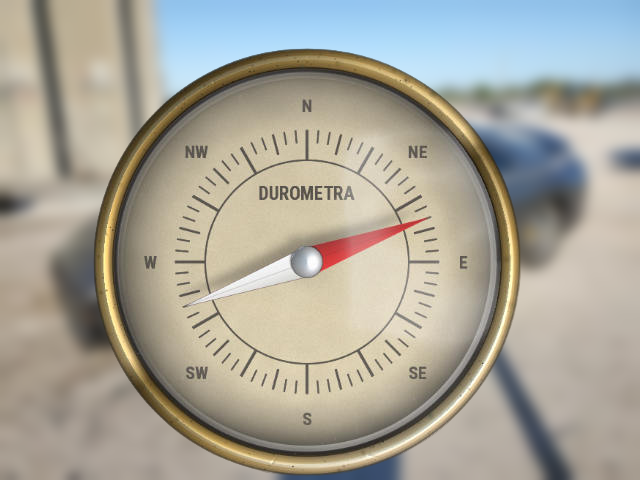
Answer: 70 °
